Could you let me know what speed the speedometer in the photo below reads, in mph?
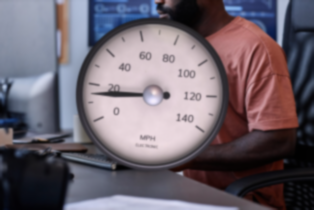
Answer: 15 mph
